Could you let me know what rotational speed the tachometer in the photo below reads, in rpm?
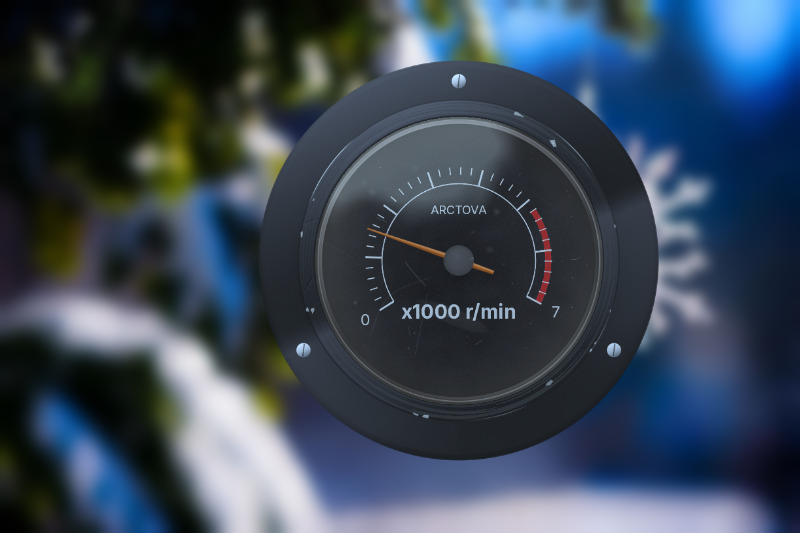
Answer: 1500 rpm
